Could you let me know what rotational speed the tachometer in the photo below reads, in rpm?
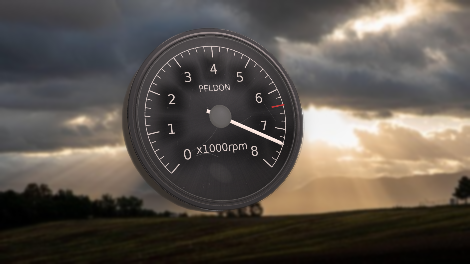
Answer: 7400 rpm
